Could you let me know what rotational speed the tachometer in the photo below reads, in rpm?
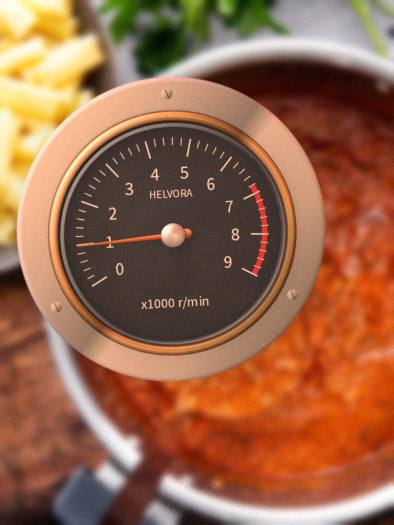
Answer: 1000 rpm
